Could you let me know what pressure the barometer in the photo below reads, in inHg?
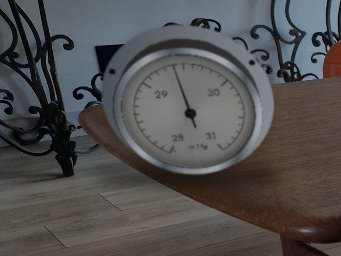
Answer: 29.4 inHg
